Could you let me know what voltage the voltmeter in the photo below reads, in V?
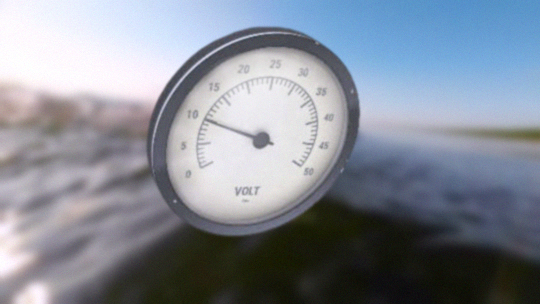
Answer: 10 V
